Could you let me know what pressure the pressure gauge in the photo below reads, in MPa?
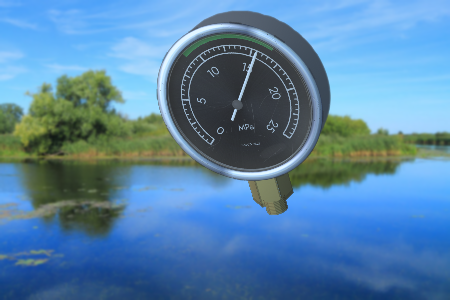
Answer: 15.5 MPa
